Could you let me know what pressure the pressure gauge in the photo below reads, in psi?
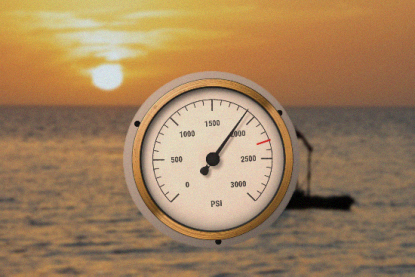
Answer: 1900 psi
